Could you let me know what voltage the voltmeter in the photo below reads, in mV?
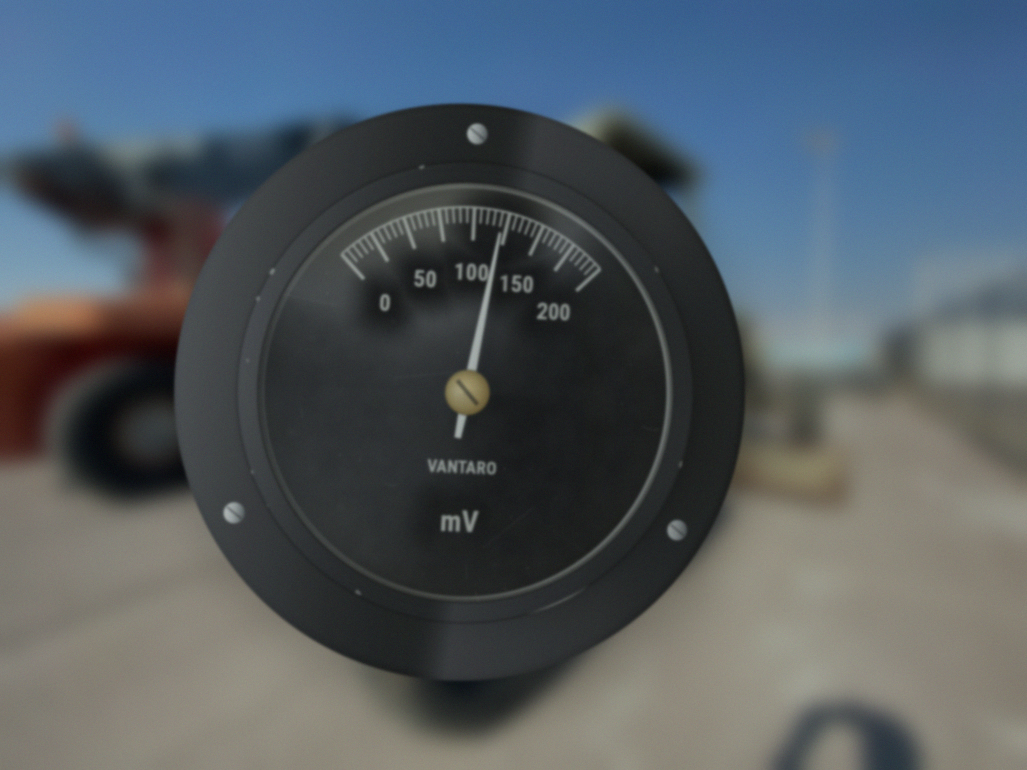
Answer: 120 mV
